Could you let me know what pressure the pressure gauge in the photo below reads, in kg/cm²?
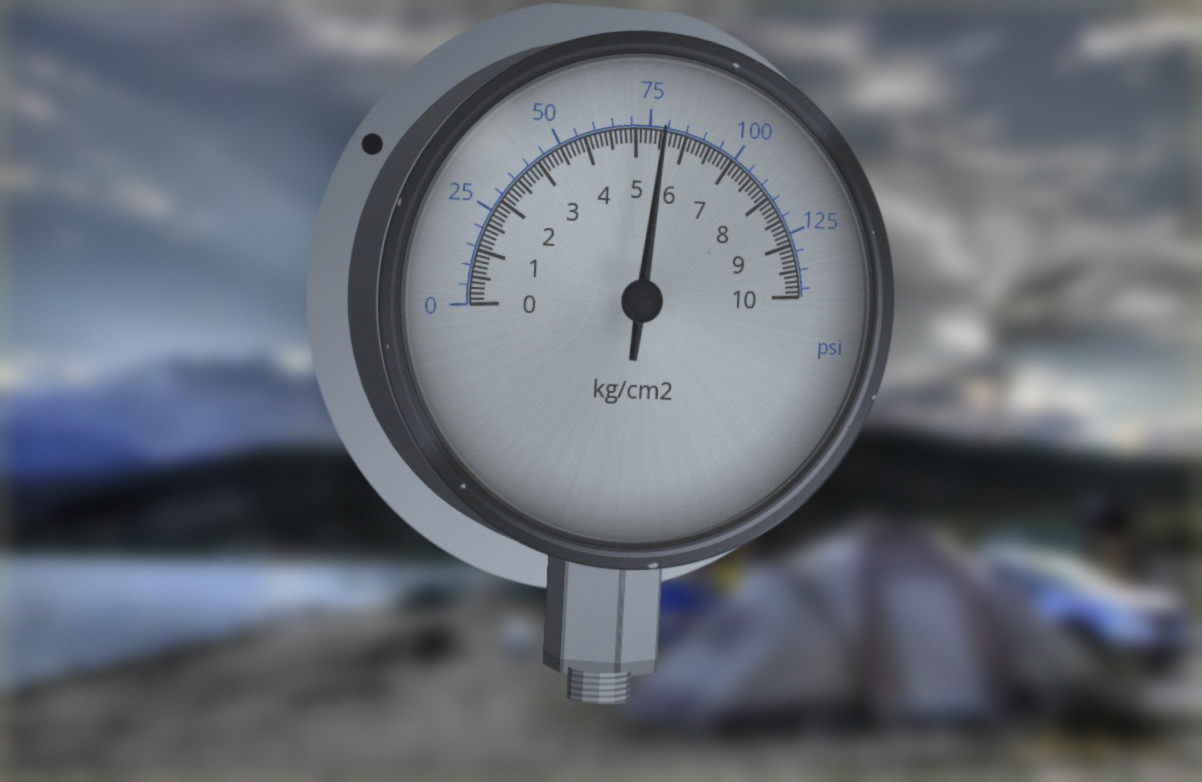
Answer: 5.5 kg/cm²
